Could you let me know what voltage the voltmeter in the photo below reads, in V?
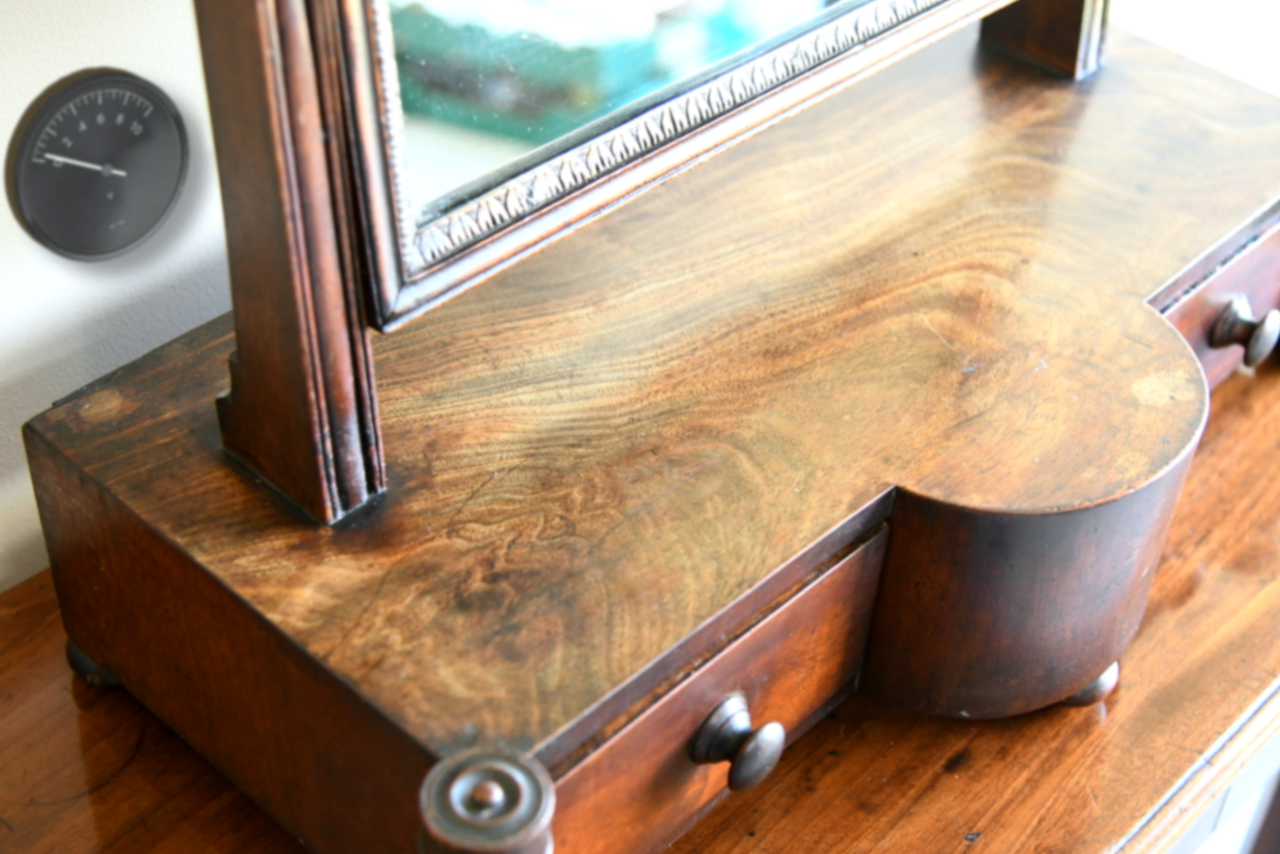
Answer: 0.5 V
